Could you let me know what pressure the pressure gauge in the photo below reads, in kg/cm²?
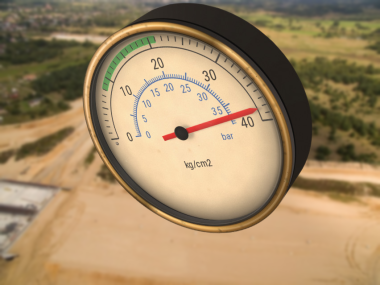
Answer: 38 kg/cm²
